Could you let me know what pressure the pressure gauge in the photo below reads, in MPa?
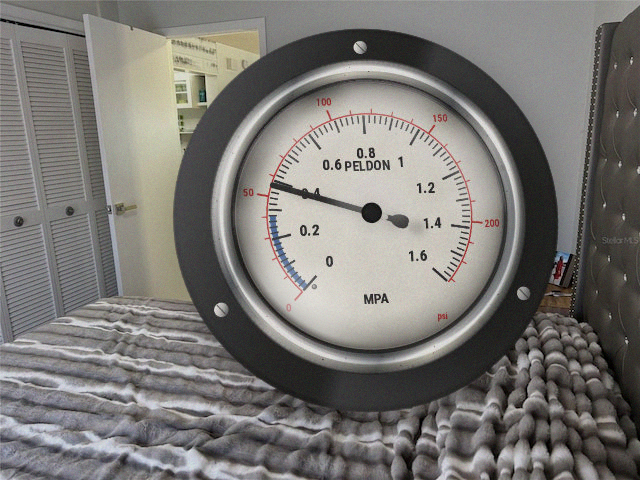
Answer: 0.38 MPa
